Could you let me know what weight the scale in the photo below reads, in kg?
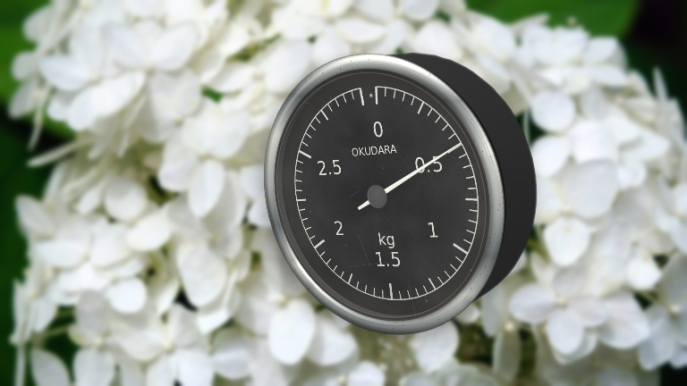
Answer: 0.5 kg
